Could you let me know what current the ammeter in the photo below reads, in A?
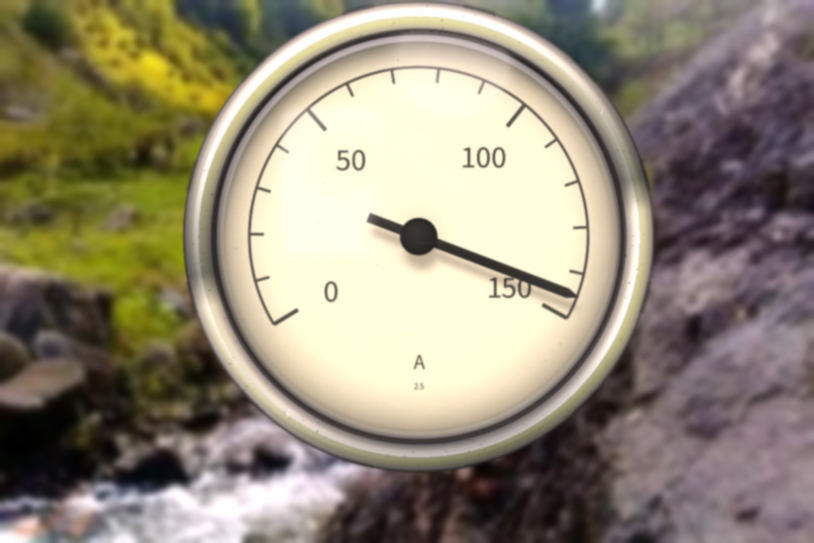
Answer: 145 A
